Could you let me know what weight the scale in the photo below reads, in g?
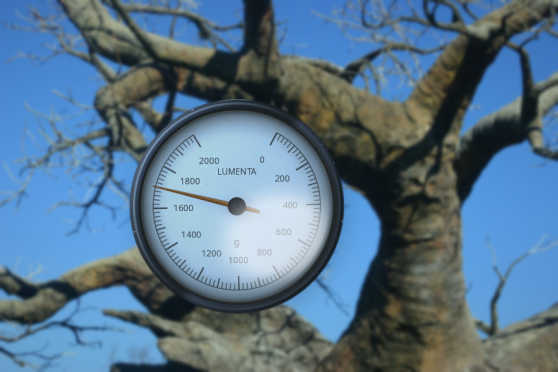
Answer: 1700 g
